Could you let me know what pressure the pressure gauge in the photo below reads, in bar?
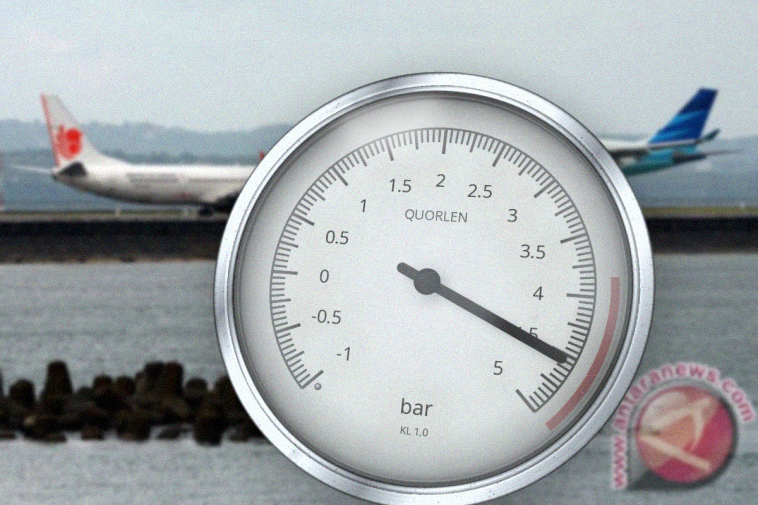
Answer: 4.55 bar
